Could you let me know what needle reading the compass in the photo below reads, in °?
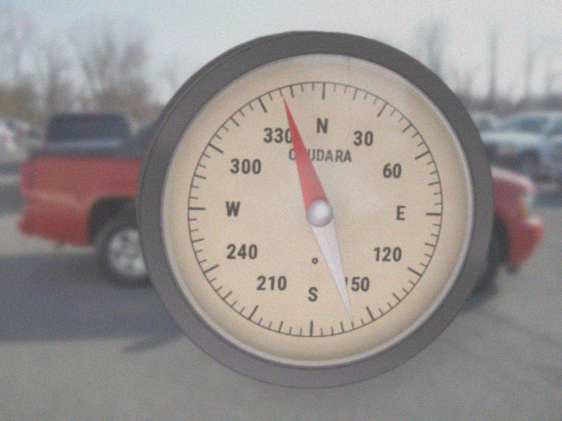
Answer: 340 °
